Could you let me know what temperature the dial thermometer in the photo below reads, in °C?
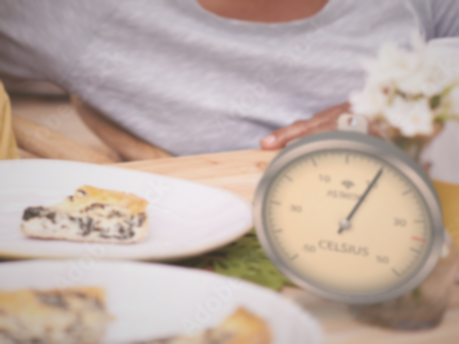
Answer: 10 °C
